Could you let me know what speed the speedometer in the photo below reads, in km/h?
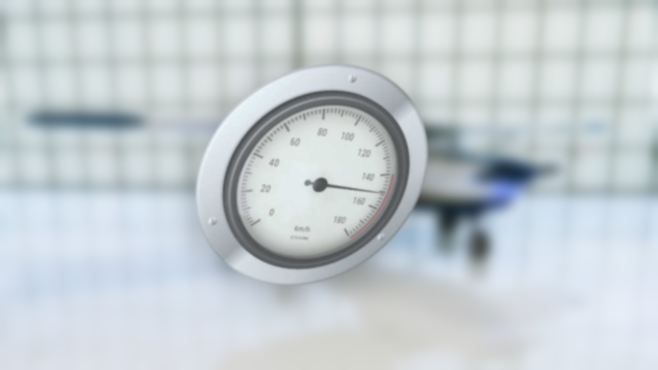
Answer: 150 km/h
